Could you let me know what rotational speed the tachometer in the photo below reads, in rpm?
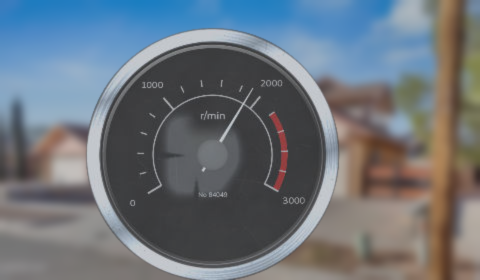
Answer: 1900 rpm
